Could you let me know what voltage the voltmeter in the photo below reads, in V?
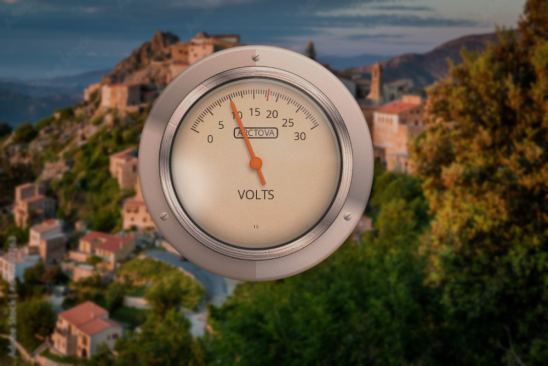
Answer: 10 V
